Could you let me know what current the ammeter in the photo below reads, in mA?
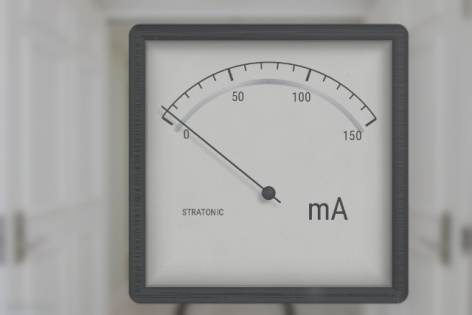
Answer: 5 mA
